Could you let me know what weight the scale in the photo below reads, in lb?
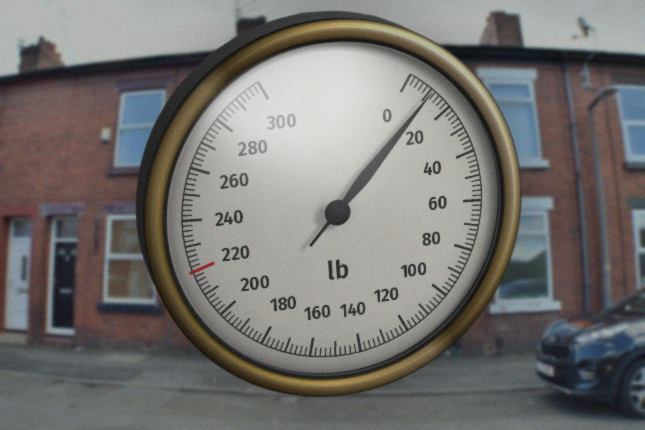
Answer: 10 lb
